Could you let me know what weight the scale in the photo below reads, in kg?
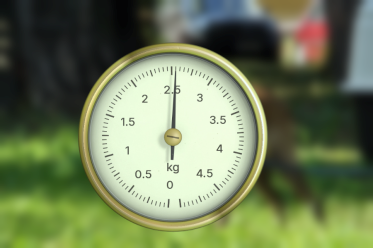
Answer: 2.55 kg
